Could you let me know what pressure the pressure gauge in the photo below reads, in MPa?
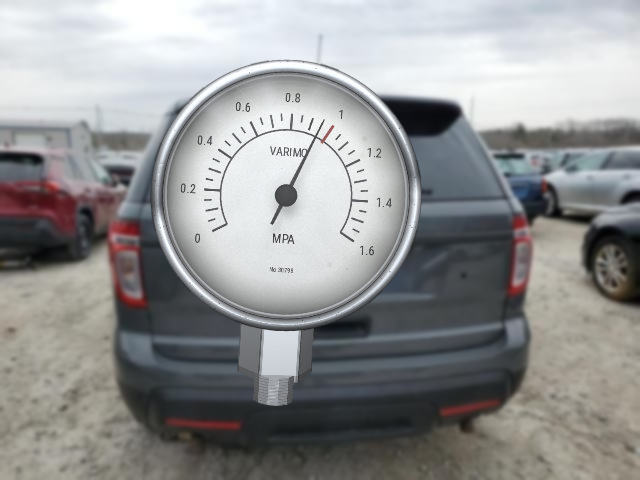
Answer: 0.95 MPa
